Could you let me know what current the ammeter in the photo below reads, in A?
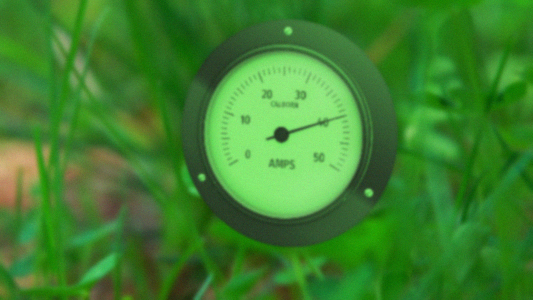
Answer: 40 A
